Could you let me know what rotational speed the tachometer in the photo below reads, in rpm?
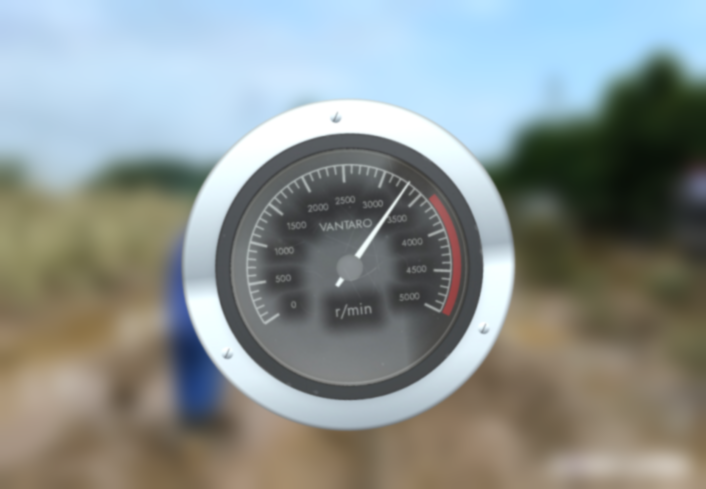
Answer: 3300 rpm
